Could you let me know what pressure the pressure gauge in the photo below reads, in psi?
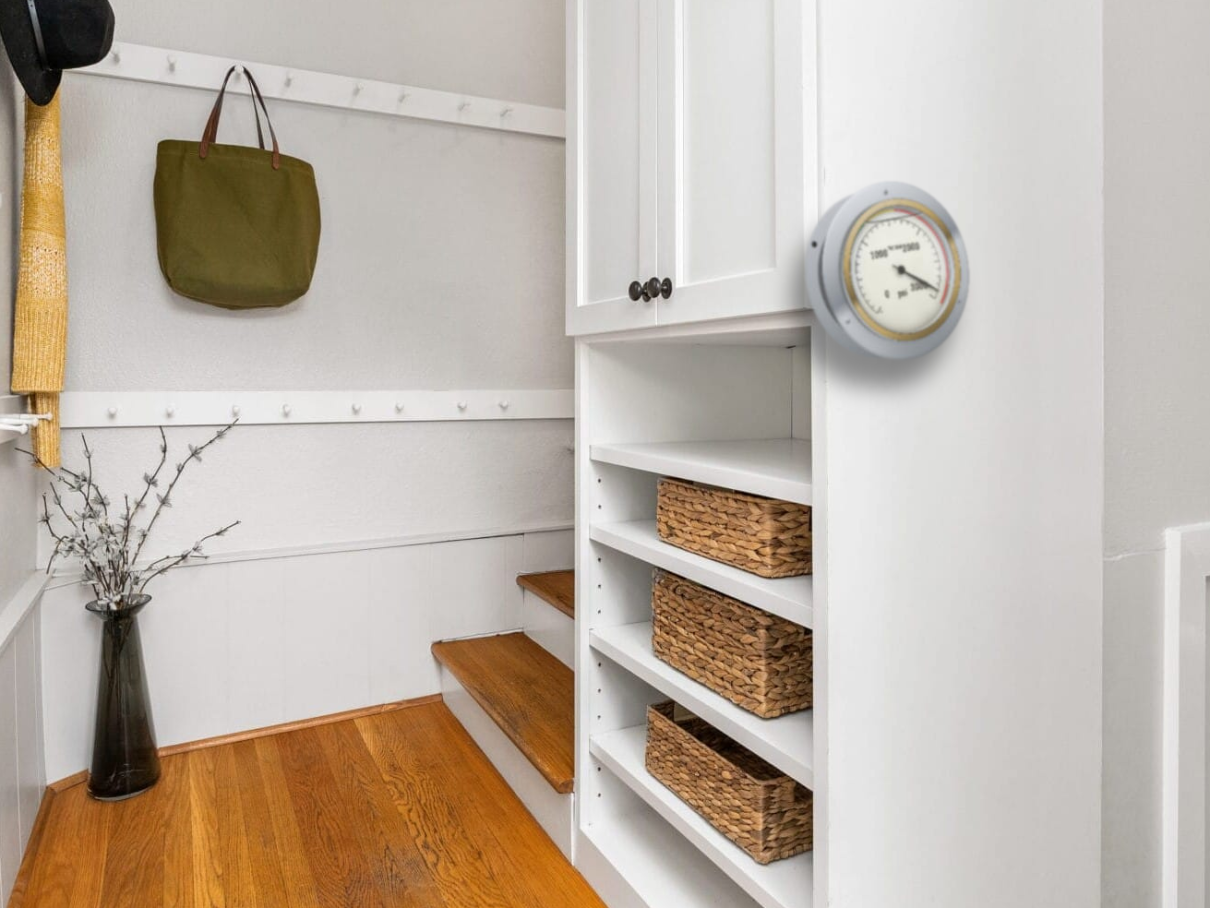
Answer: 2900 psi
